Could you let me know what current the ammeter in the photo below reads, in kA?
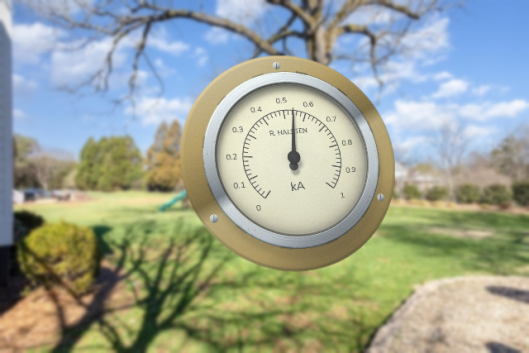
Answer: 0.54 kA
